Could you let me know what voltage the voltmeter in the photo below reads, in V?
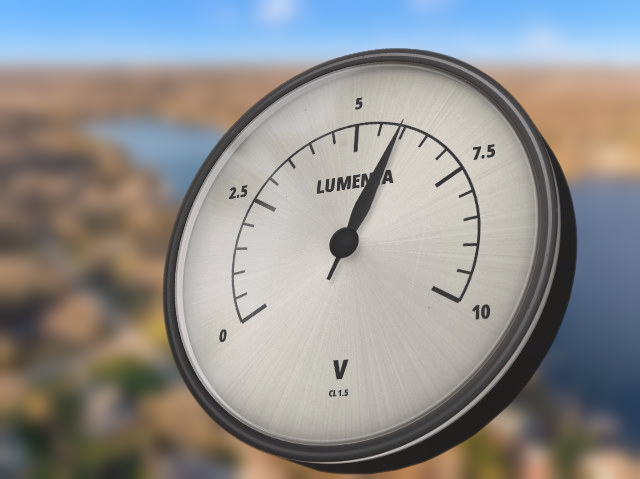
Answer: 6 V
